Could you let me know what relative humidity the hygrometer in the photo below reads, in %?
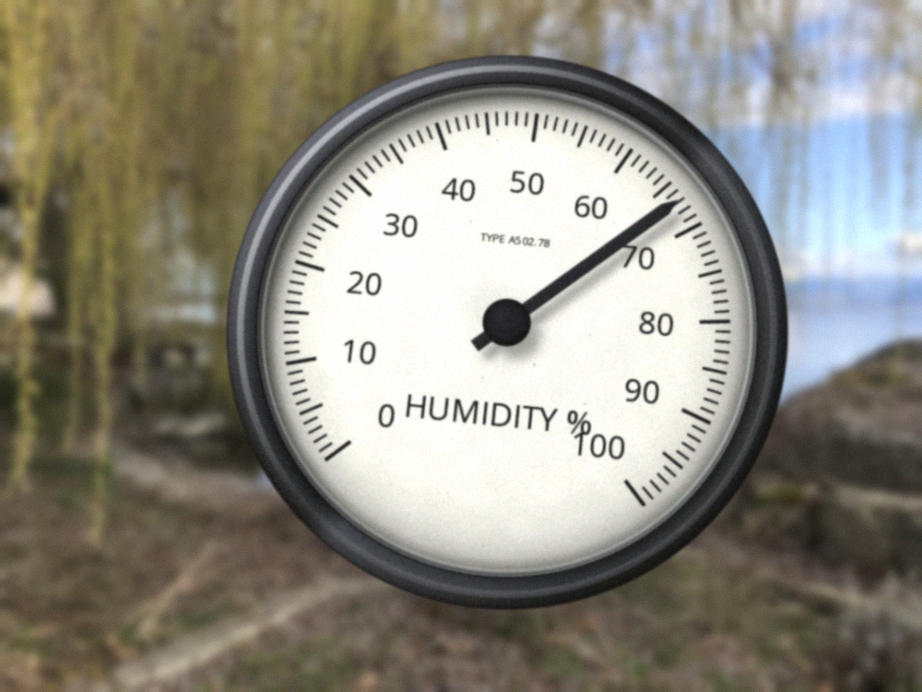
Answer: 67 %
